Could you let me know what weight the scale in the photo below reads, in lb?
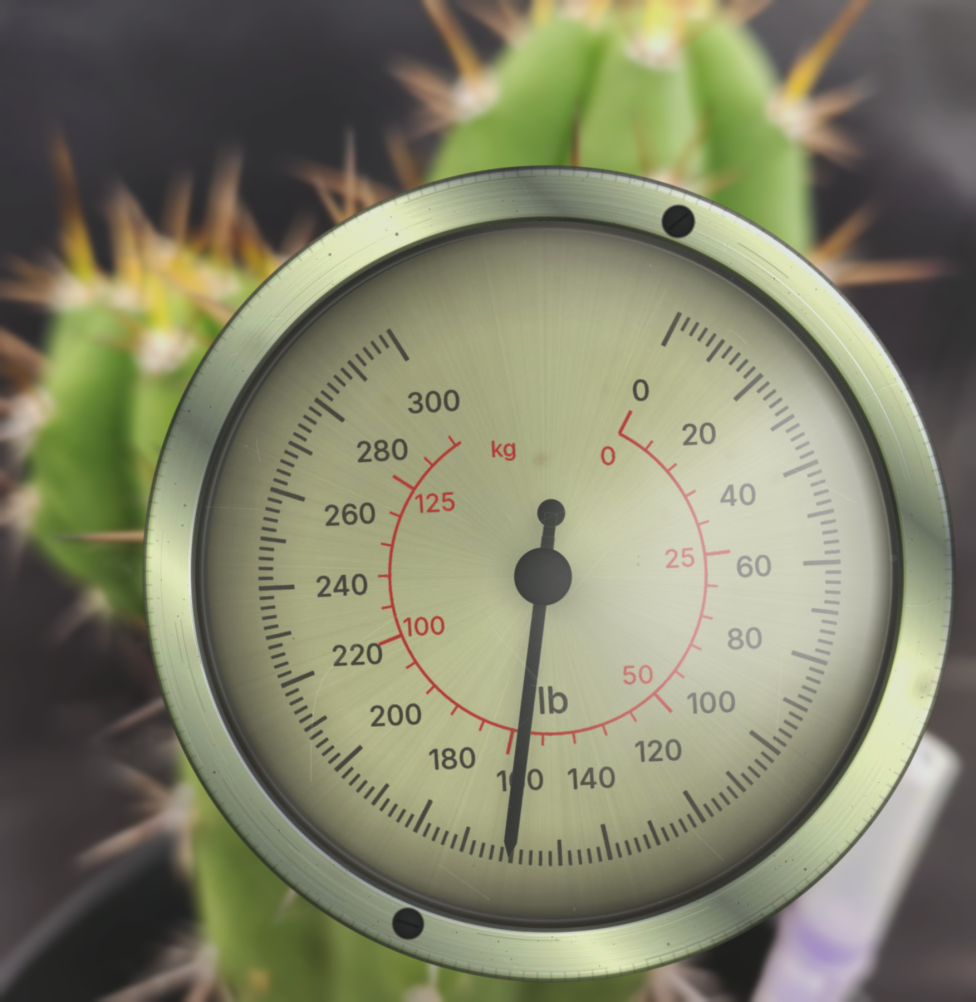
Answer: 160 lb
